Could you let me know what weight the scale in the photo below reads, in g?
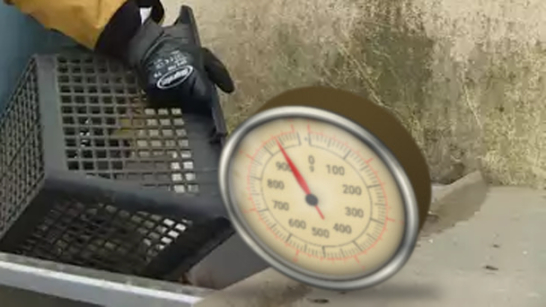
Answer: 950 g
